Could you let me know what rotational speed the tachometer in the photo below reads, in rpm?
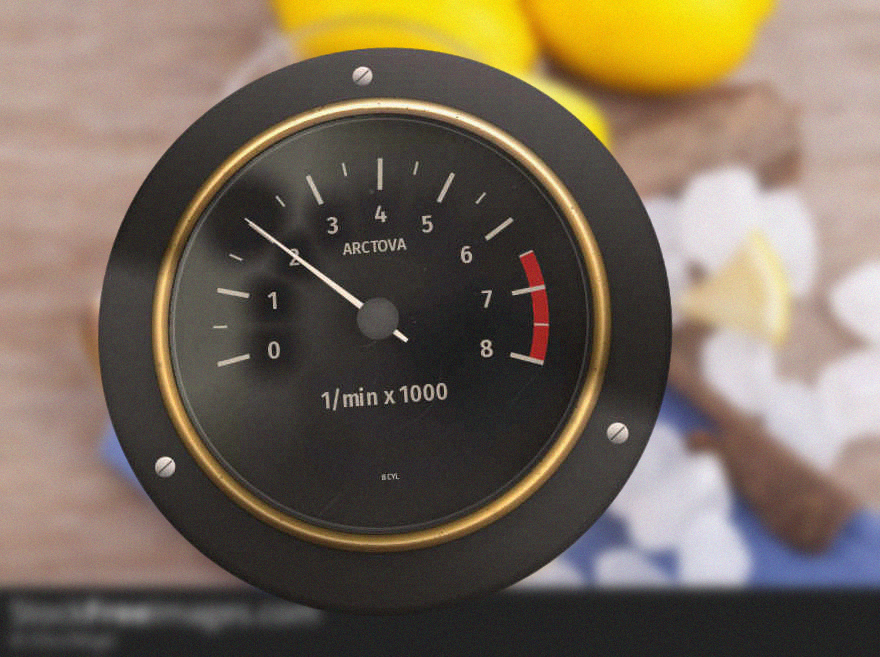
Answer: 2000 rpm
